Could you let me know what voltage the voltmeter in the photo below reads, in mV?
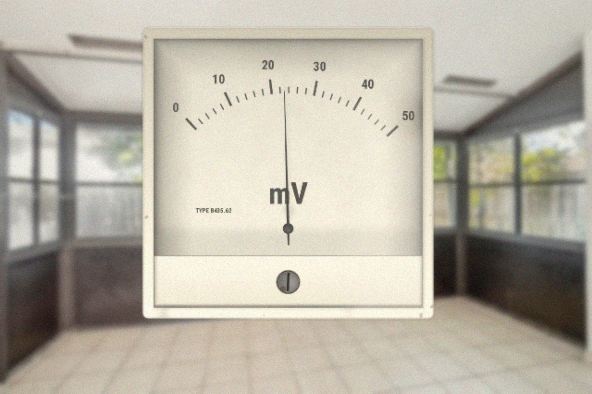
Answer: 23 mV
